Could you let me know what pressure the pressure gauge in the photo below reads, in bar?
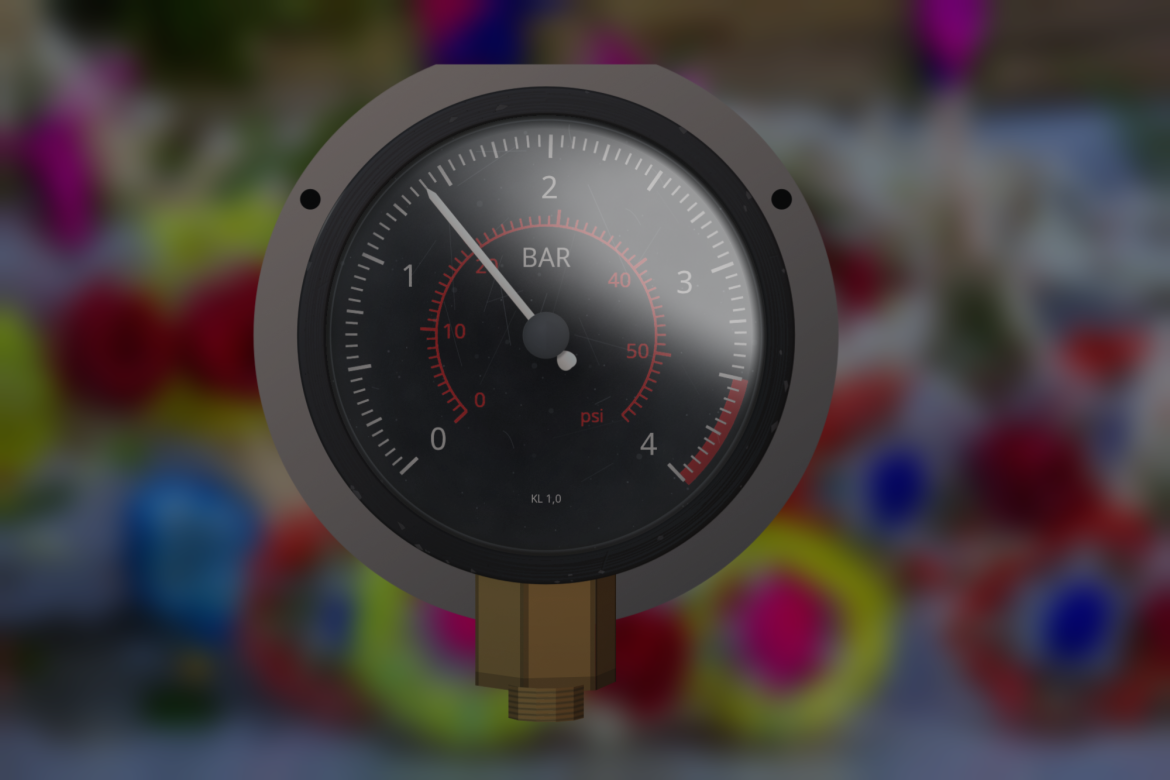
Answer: 1.4 bar
